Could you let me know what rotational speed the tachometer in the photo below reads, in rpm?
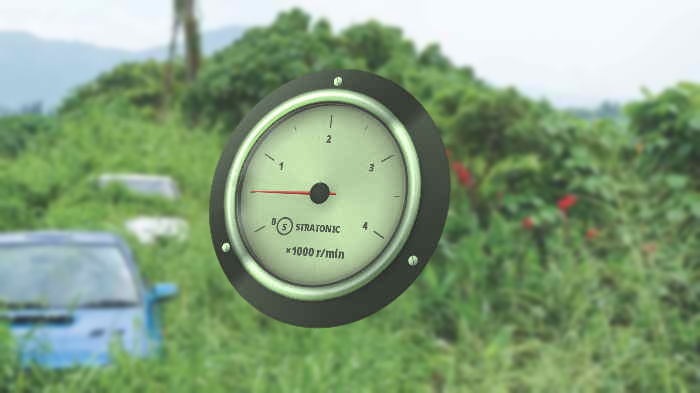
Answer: 500 rpm
